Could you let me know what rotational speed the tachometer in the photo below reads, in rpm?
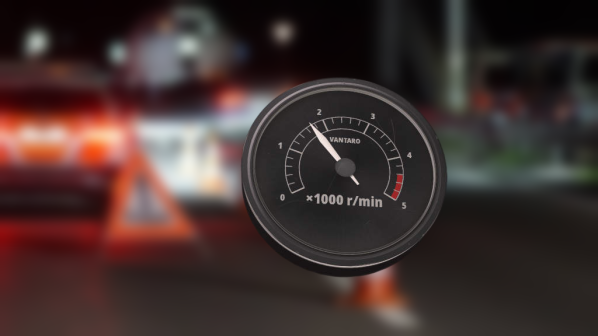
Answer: 1700 rpm
